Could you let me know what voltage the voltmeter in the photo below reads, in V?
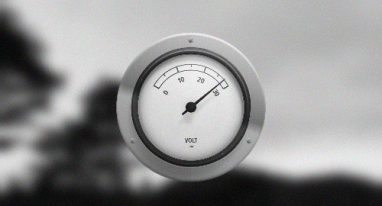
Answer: 27.5 V
